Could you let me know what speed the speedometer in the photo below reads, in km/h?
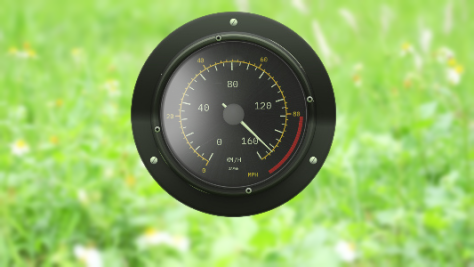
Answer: 152.5 km/h
